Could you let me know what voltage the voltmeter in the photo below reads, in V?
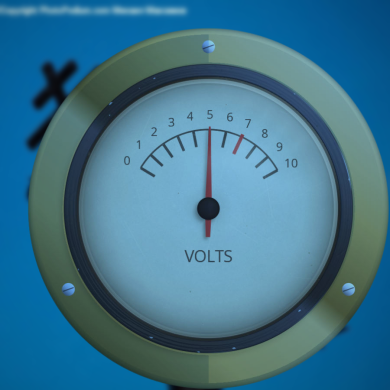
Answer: 5 V
